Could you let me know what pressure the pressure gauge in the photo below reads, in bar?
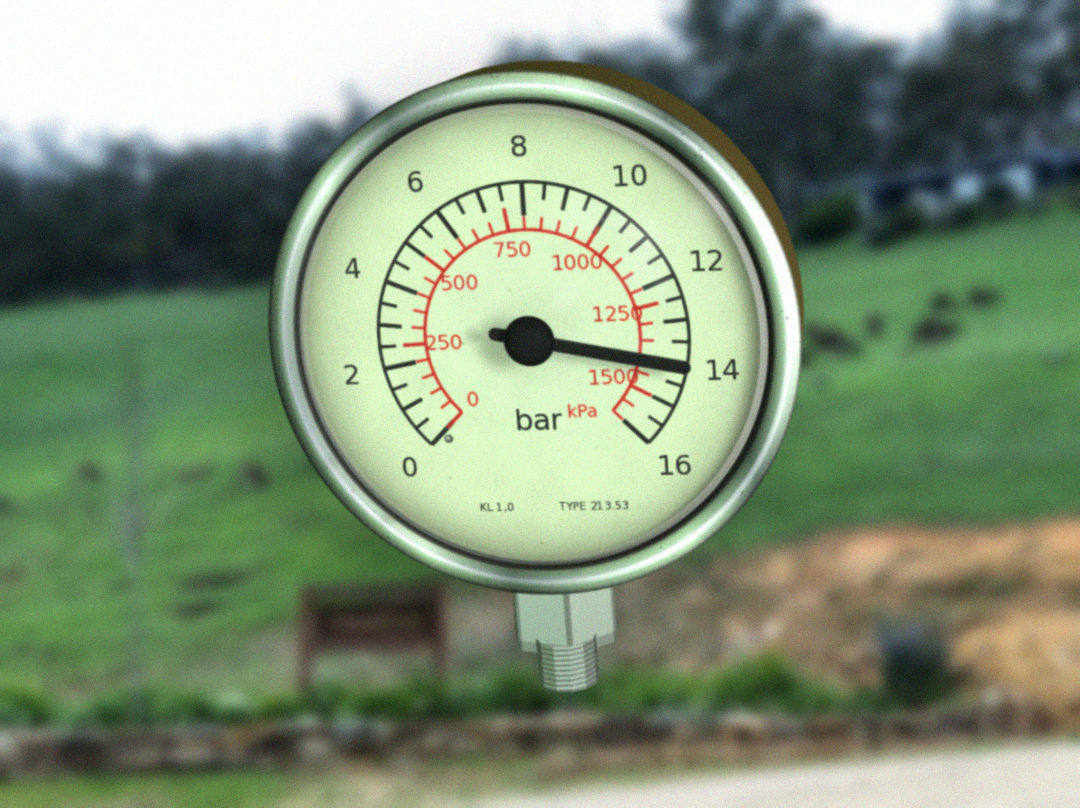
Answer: 14 bar
